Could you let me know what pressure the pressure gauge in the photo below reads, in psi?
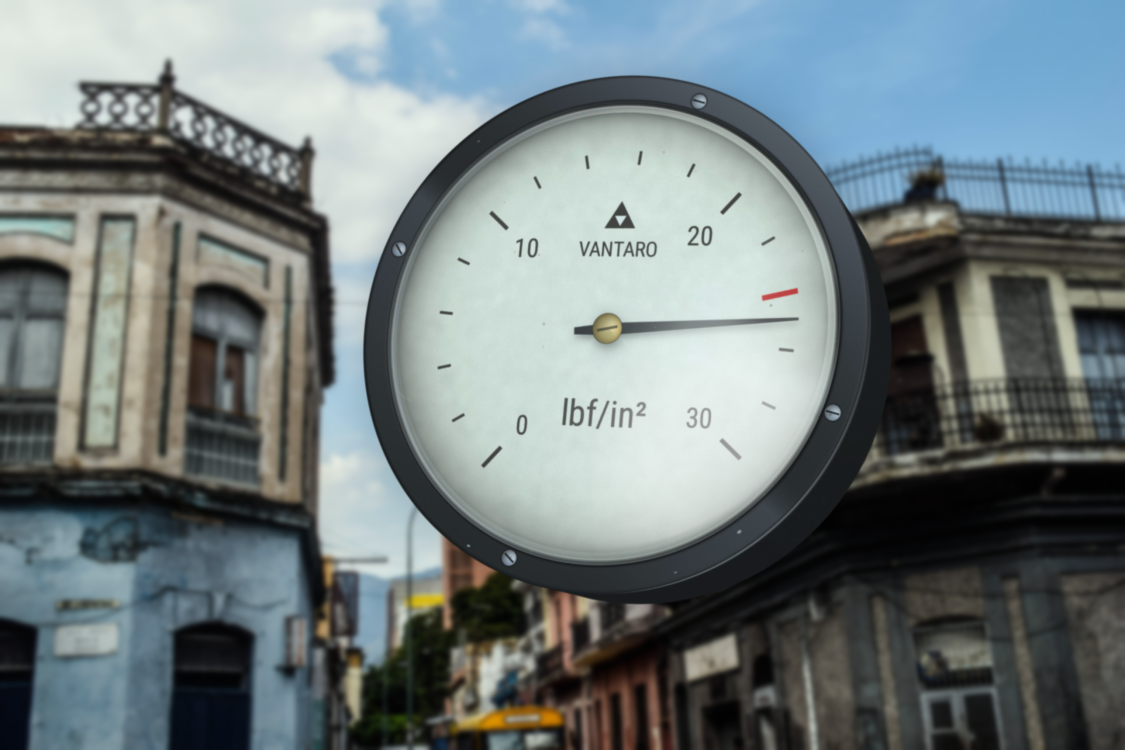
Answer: 25 psi
